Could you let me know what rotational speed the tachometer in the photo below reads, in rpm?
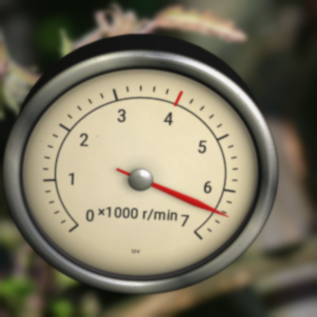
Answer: 6400 rpm
